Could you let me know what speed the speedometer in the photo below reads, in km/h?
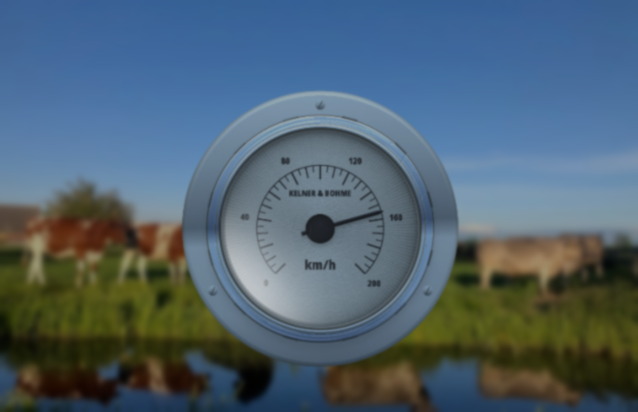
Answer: 155 km/h
